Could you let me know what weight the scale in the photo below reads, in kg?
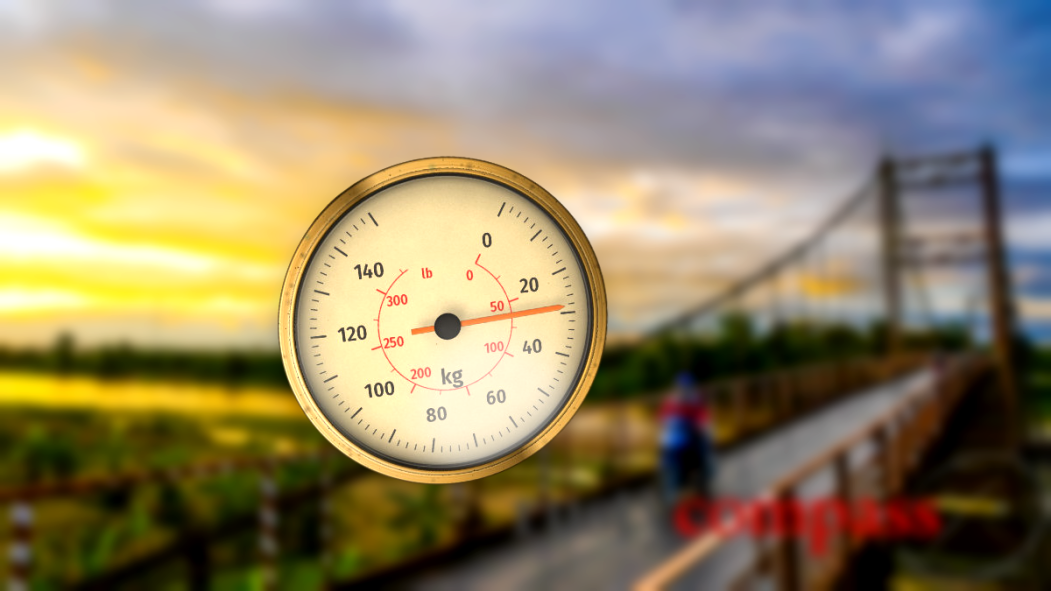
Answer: 28 kg
